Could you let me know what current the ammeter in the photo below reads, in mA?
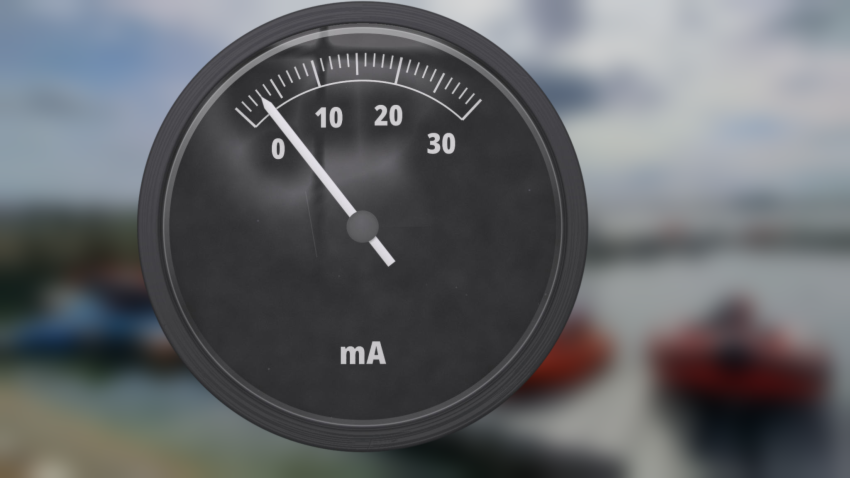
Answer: 3 mA
